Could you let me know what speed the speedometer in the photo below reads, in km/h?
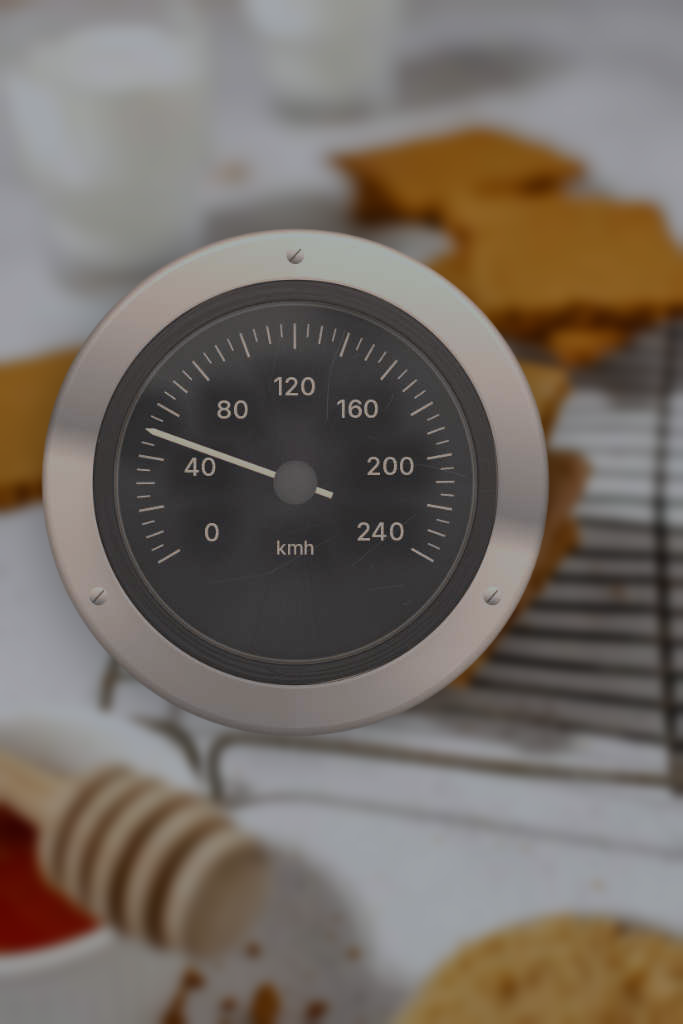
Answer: 50 km/h
